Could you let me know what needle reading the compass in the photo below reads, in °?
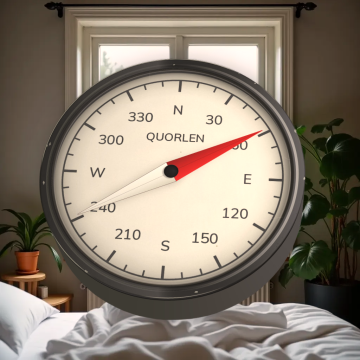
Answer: 60 °
